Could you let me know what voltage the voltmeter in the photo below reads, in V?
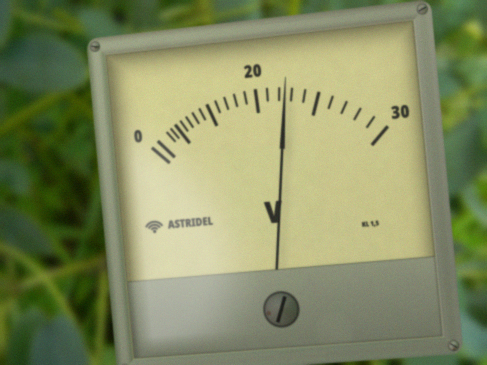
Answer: 22.5 V
